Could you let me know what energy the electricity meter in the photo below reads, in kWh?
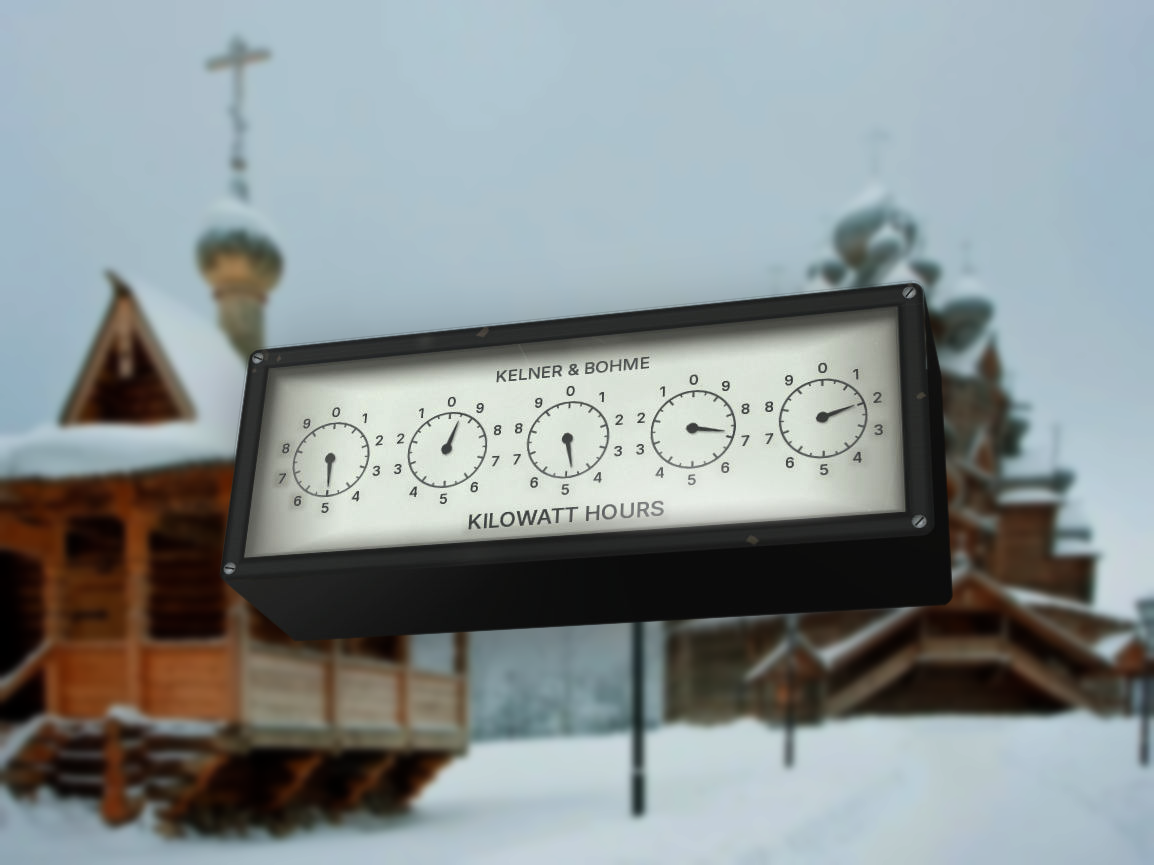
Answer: 49472 kWh
